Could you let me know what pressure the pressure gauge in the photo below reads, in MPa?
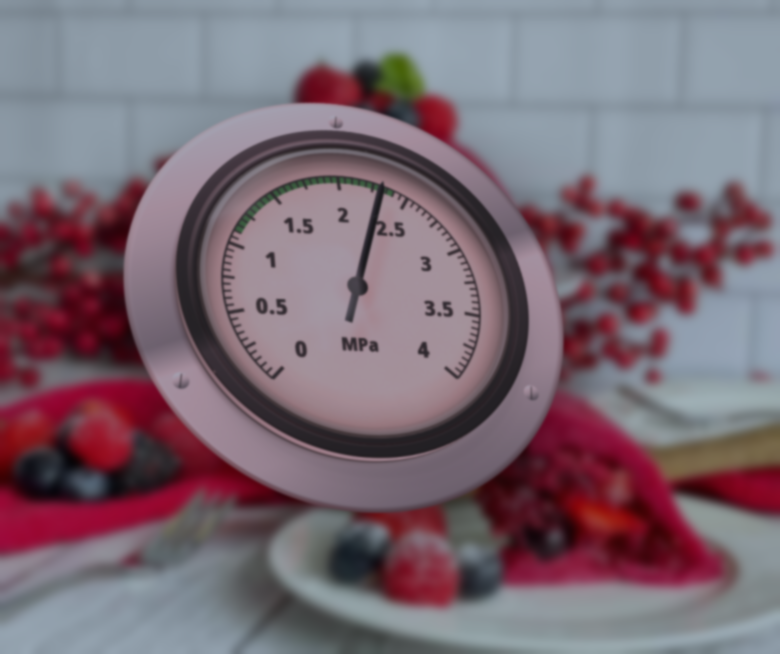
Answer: 2.3 MPa
